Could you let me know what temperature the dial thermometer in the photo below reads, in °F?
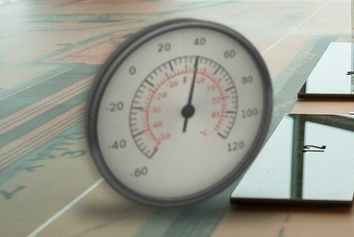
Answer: 40 °F
